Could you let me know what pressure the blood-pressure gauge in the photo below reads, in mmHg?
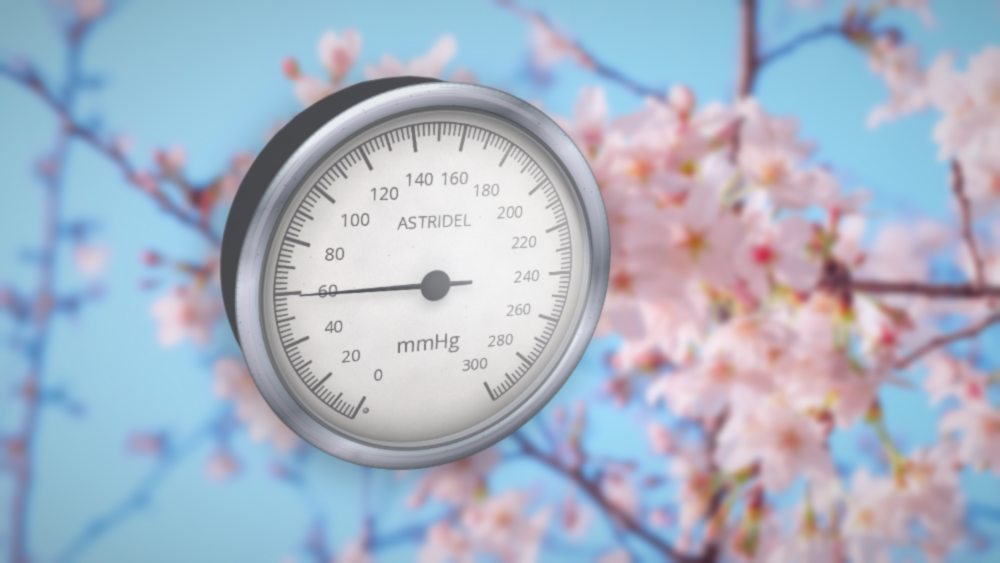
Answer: 60 mmHg
